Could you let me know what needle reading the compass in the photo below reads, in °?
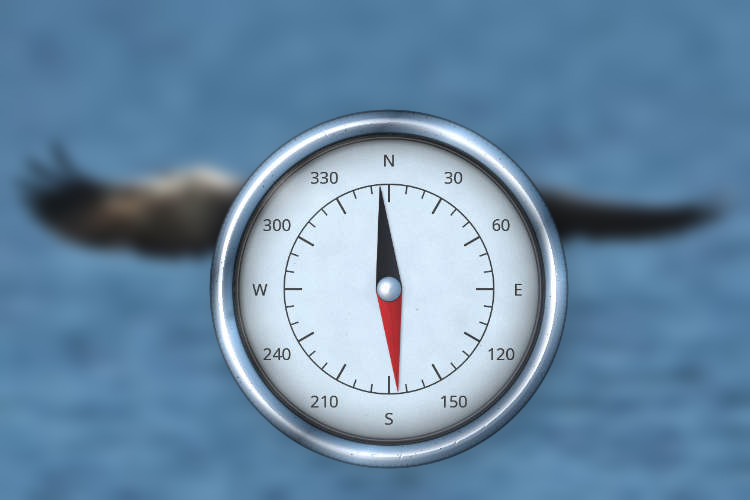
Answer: 175 °
